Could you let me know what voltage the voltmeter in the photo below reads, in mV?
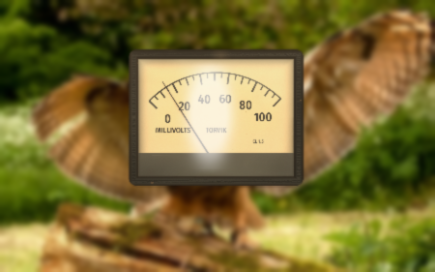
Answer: 15 mV
